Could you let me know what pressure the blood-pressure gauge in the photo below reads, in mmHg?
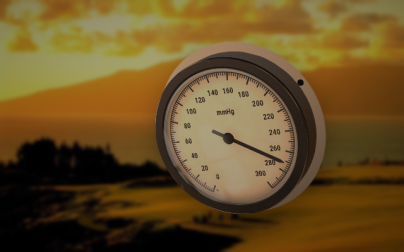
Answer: 270 mmHg
